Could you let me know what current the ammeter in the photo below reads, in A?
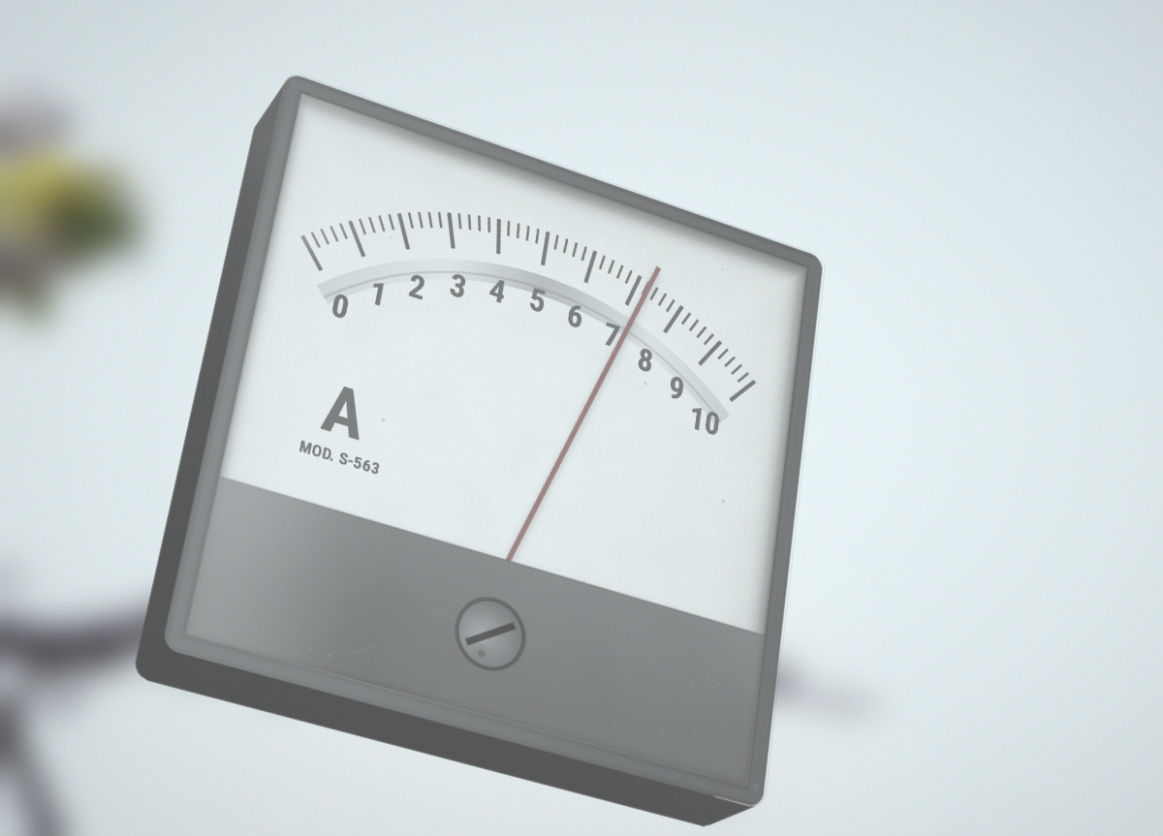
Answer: 7.2 A
